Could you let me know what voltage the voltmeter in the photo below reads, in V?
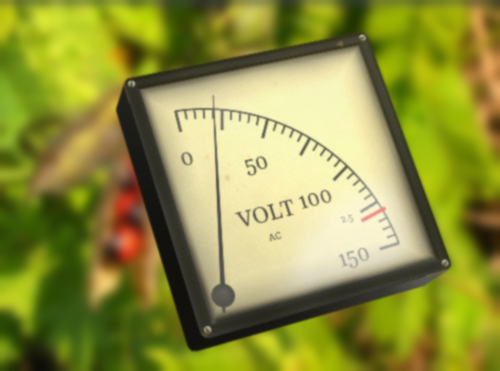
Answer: 20 V
